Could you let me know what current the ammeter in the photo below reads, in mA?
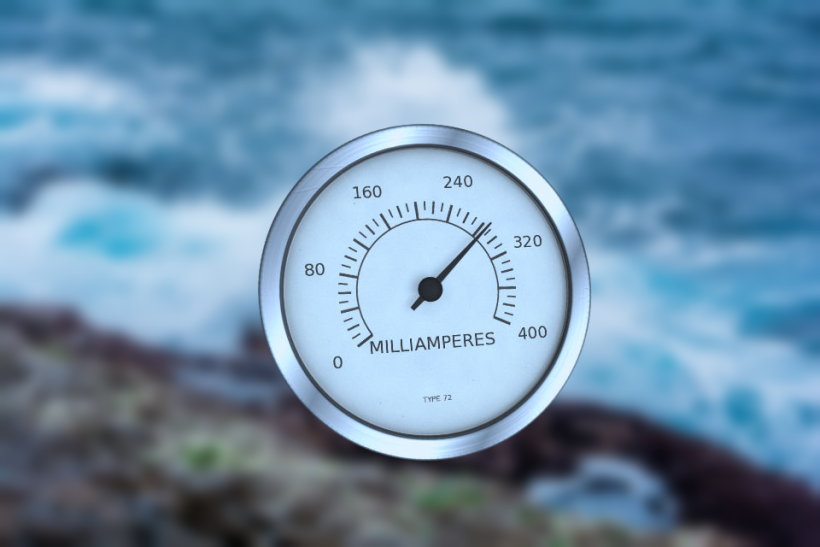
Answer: 285 mA
